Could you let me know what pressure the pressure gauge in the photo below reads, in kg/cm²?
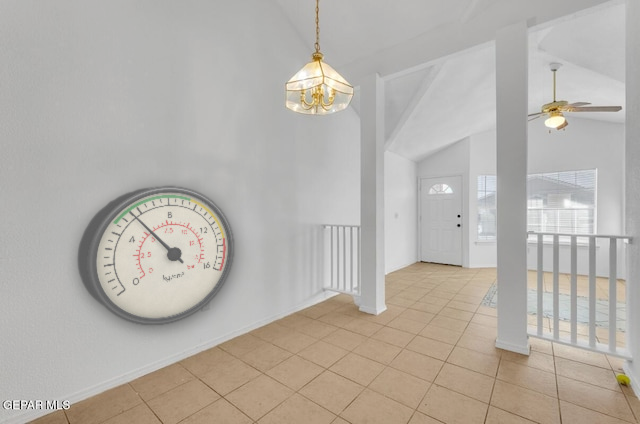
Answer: 5.5 kg/cm²
